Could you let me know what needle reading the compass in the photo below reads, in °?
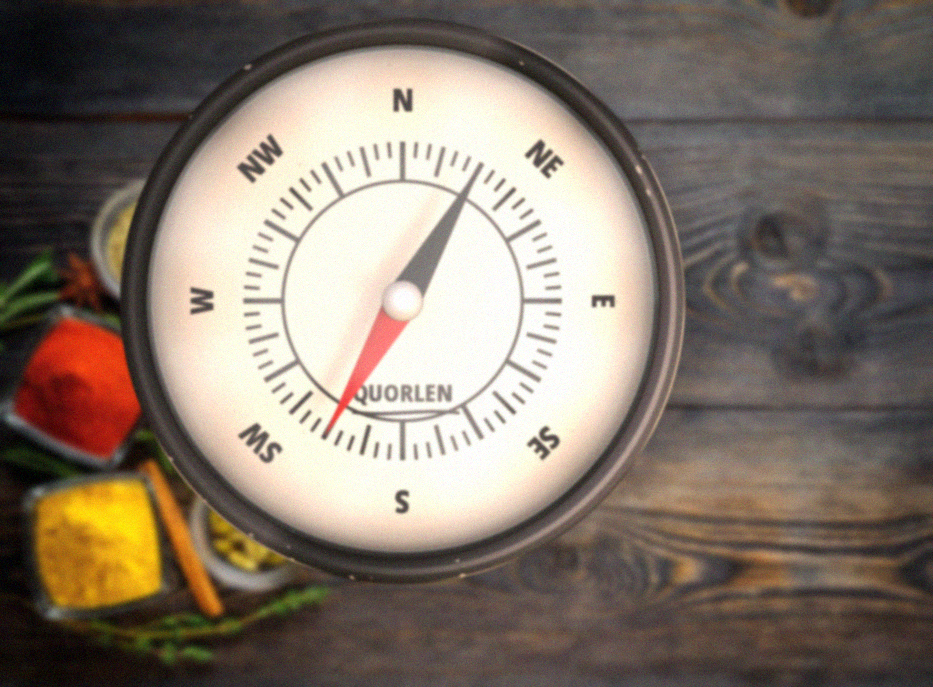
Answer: 210 °
